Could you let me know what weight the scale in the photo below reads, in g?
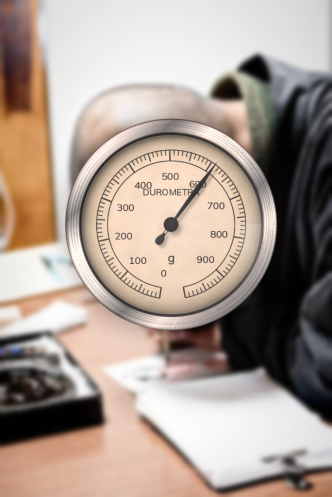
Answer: 610 g
